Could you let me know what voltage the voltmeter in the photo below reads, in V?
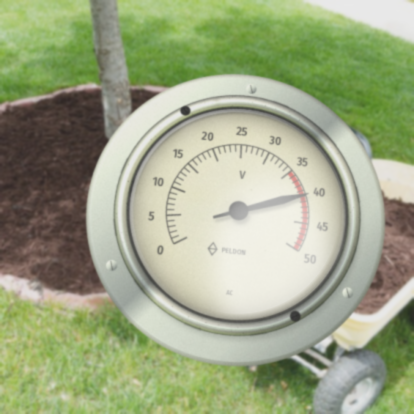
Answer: 40 V
